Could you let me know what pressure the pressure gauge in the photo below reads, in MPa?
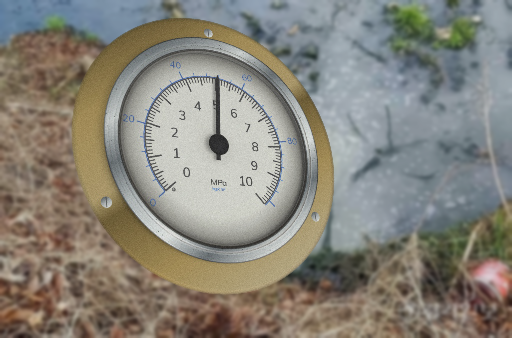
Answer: 5 MPa
